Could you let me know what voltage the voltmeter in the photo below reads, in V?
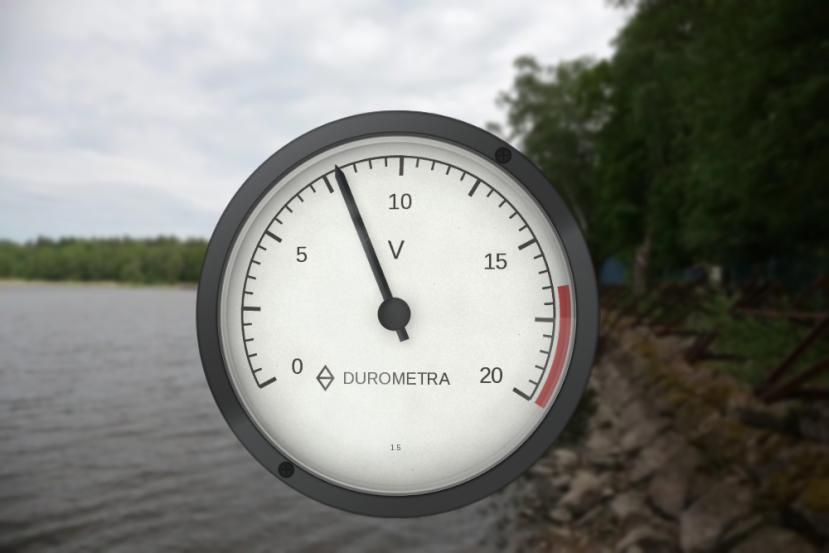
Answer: 8 V
